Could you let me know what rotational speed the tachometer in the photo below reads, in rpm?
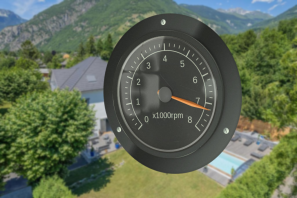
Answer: 7200 rpm
